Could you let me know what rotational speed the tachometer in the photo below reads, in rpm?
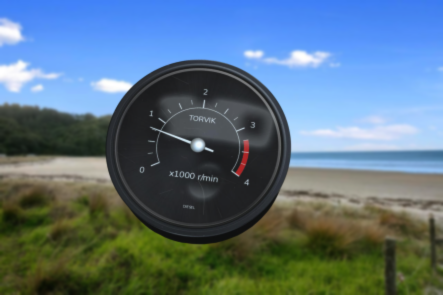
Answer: 750 rpm
